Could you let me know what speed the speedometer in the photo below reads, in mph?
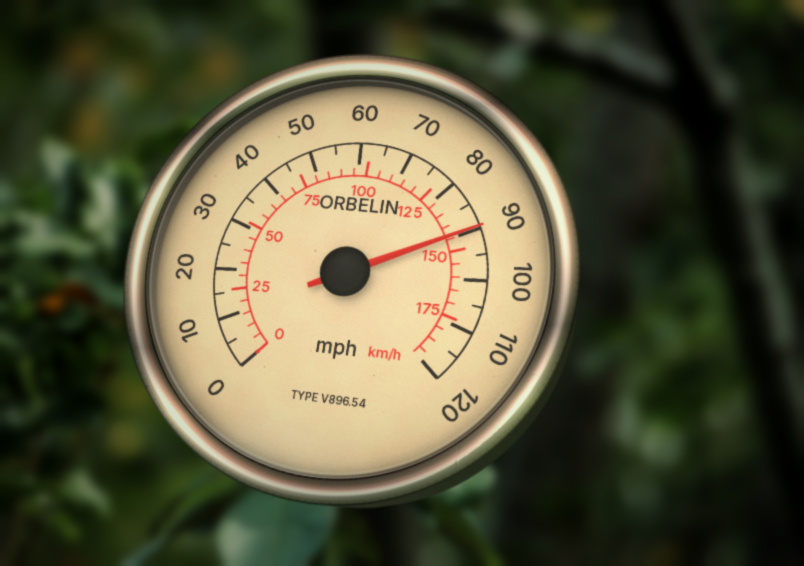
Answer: 90 mph
